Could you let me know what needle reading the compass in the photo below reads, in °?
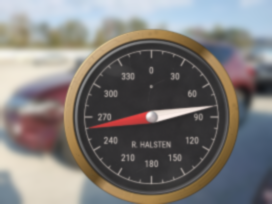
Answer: 260 °
